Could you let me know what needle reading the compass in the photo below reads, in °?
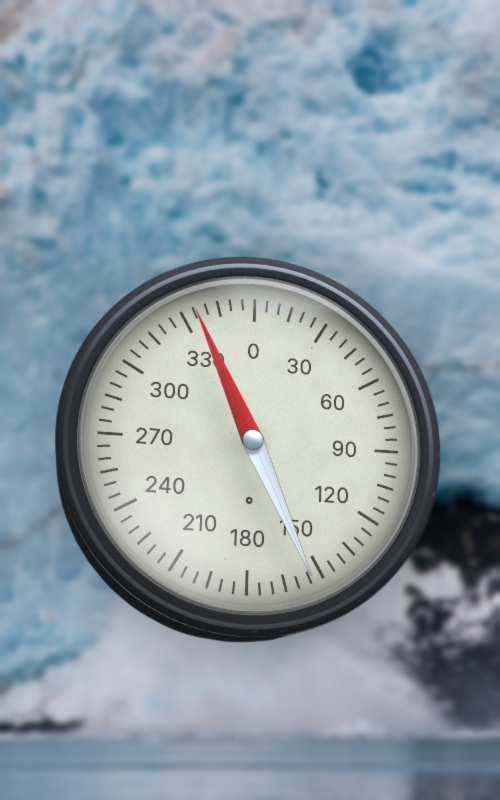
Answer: 335 °
